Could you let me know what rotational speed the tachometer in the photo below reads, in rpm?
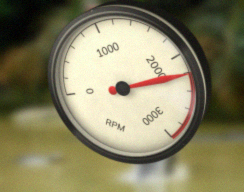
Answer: 2200 rpm
